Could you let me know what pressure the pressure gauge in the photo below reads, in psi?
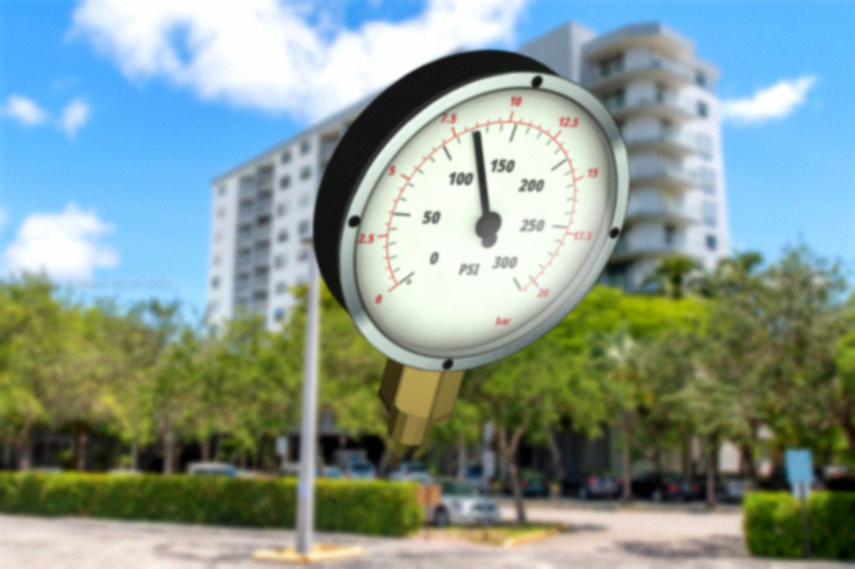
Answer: 120 psi
